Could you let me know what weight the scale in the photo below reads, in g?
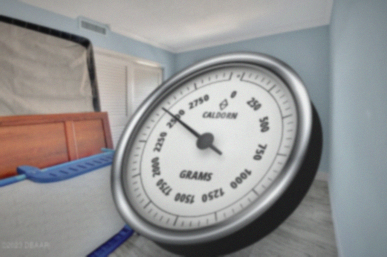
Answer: 2500 g
